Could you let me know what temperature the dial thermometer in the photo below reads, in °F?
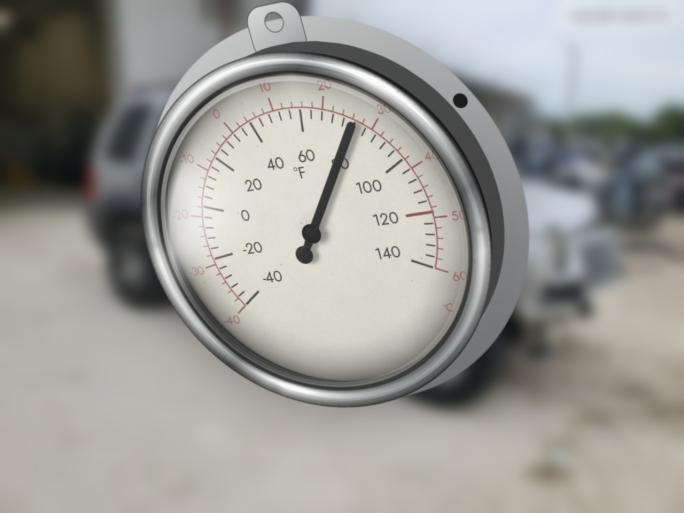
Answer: 80 °F
